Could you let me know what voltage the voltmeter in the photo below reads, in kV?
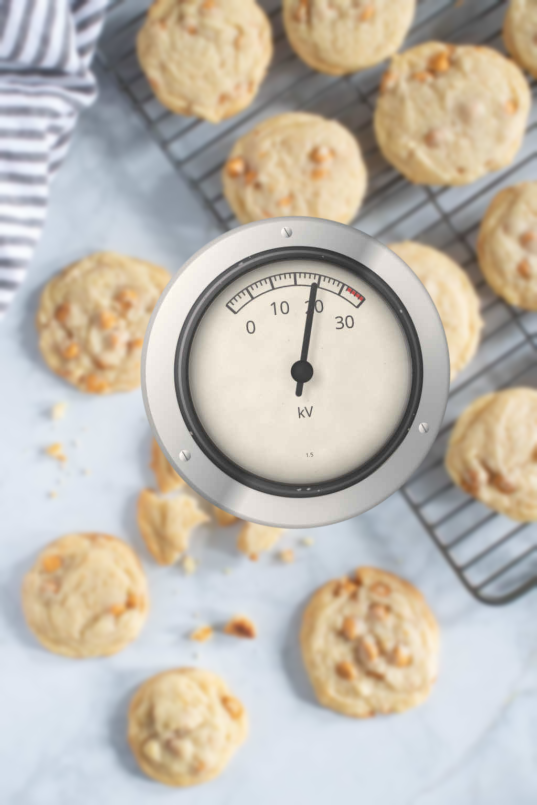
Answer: 19 kV
